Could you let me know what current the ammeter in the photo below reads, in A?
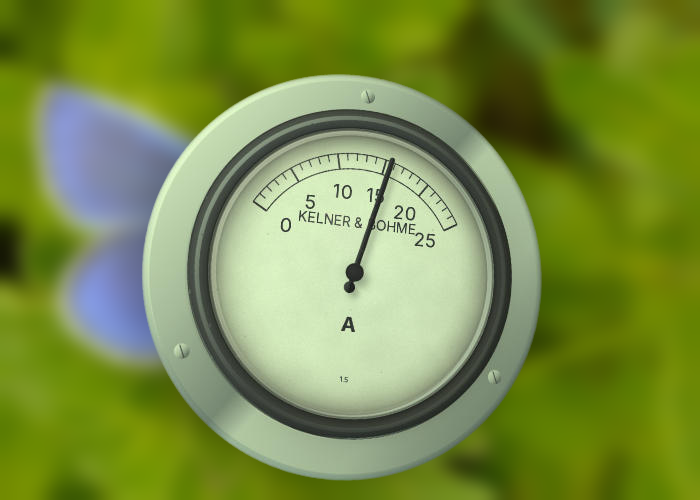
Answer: 15.5 A
